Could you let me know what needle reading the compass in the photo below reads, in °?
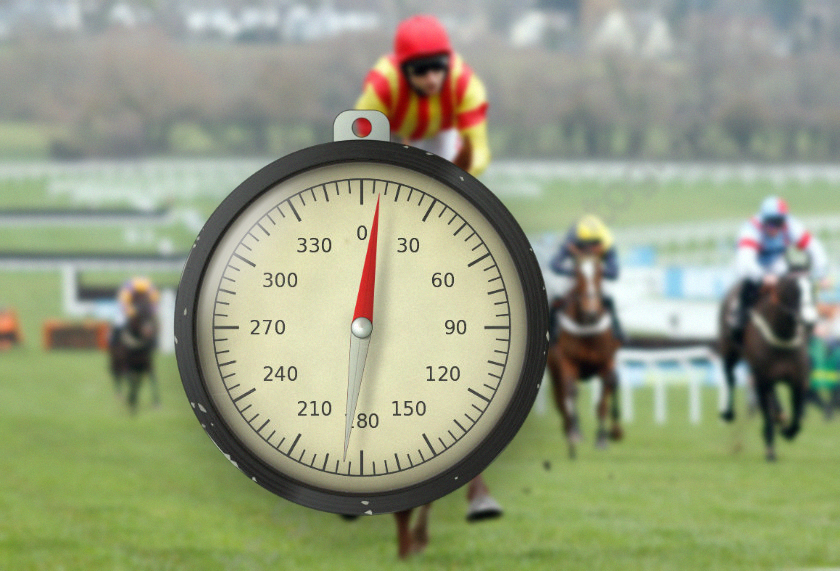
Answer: 7.5 °
